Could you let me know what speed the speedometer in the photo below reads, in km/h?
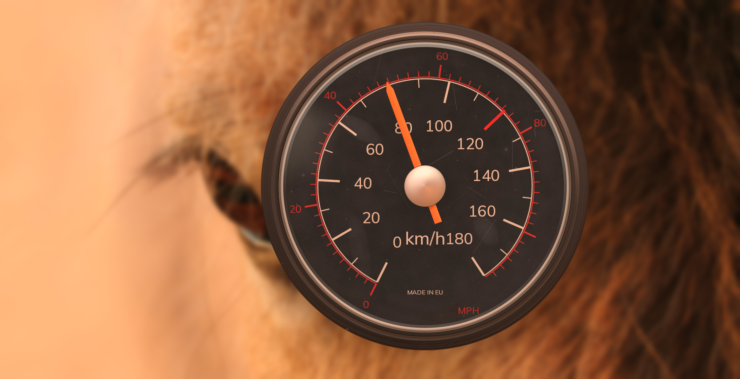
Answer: 80 km/h
